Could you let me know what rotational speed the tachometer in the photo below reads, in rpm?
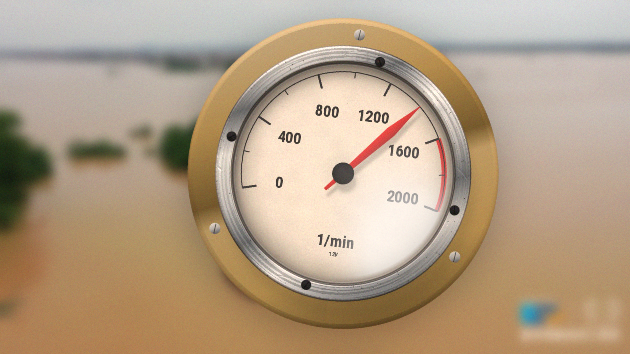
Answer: 1400 rpm
